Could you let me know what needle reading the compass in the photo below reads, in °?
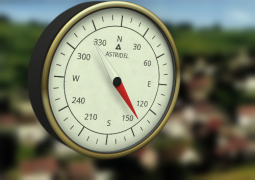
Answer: 140 °
